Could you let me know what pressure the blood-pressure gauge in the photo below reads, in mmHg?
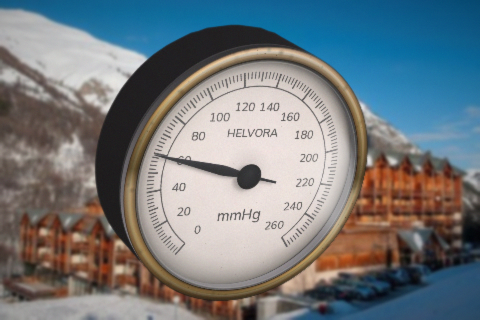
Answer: 60 mmHg
